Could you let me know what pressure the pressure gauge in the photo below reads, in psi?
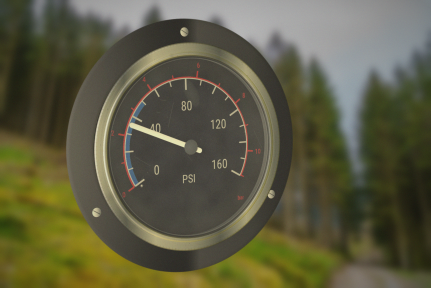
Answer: 35 psi
